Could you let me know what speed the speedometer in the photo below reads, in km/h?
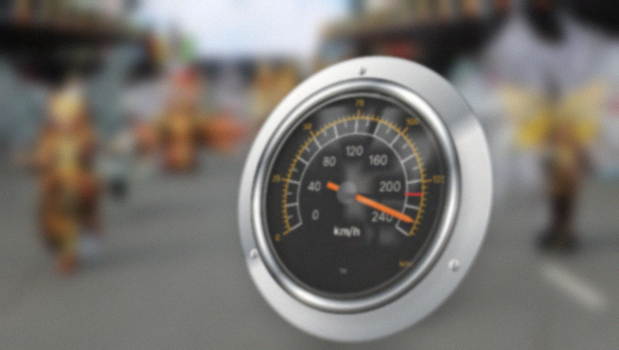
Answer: 230 km/h
